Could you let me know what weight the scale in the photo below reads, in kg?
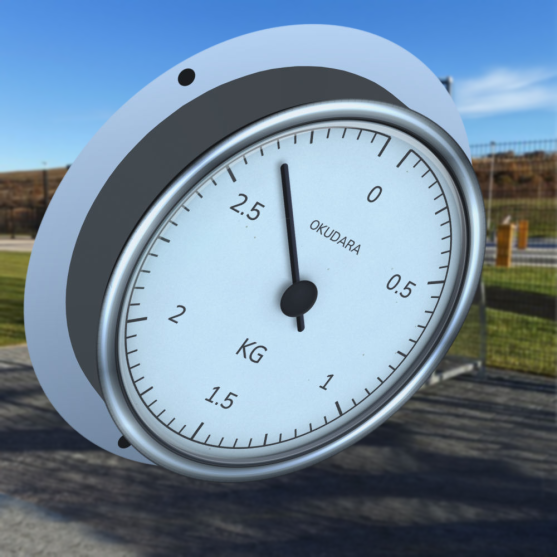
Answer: 2.65 kg
